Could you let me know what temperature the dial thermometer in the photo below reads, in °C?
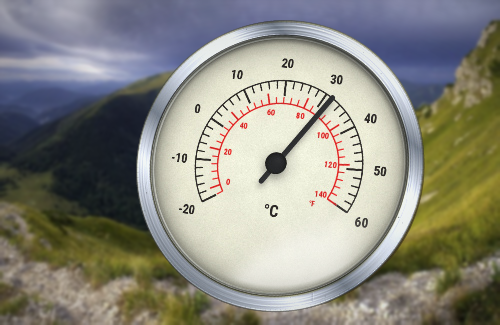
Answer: 32 °C
